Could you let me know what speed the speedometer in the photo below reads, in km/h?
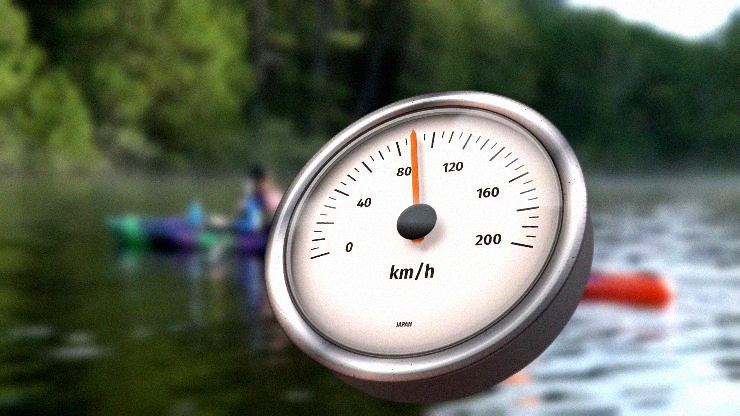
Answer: 90 km/h
